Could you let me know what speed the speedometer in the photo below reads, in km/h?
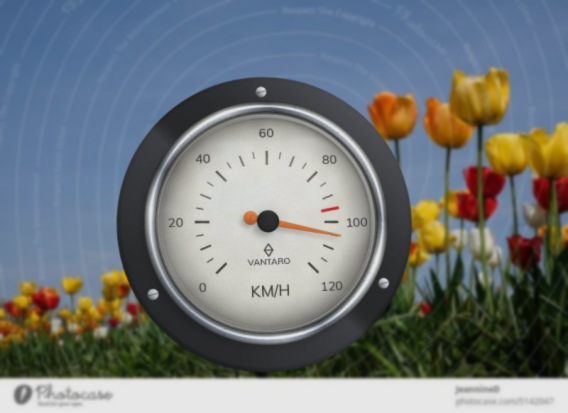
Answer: 105 km/h
